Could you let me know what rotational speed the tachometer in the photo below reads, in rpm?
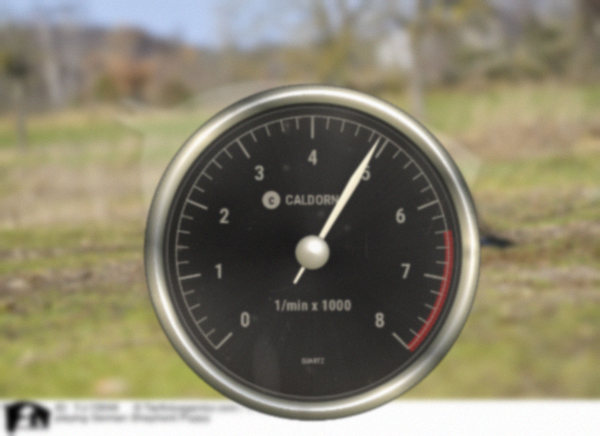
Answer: 4900 rpm
